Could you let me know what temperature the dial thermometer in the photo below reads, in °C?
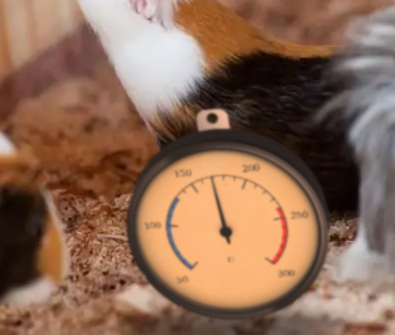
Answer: 170 °C
